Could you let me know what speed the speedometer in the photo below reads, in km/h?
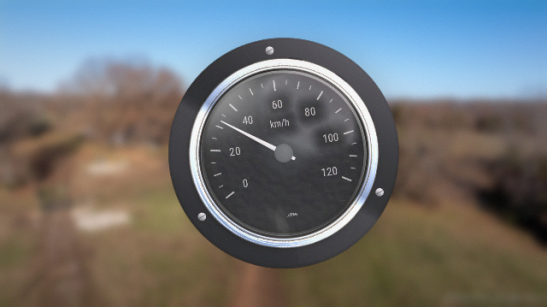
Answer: 32.5 km/h
